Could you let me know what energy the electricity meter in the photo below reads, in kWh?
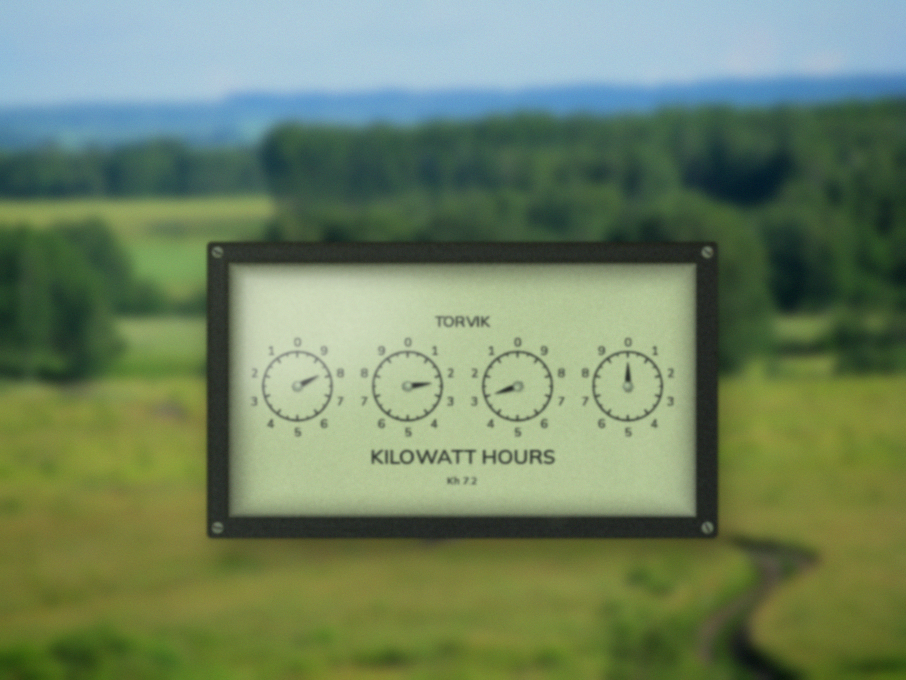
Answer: 8230 kWh
